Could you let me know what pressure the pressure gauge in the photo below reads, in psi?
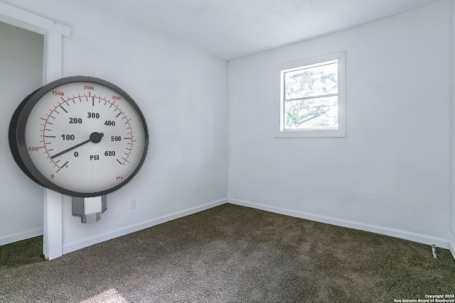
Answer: 40 psi
